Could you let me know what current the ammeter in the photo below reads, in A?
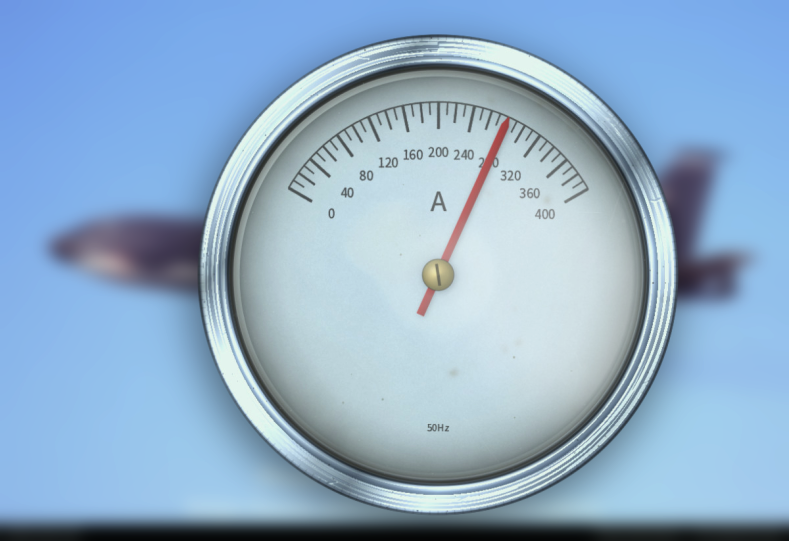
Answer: 280 A
